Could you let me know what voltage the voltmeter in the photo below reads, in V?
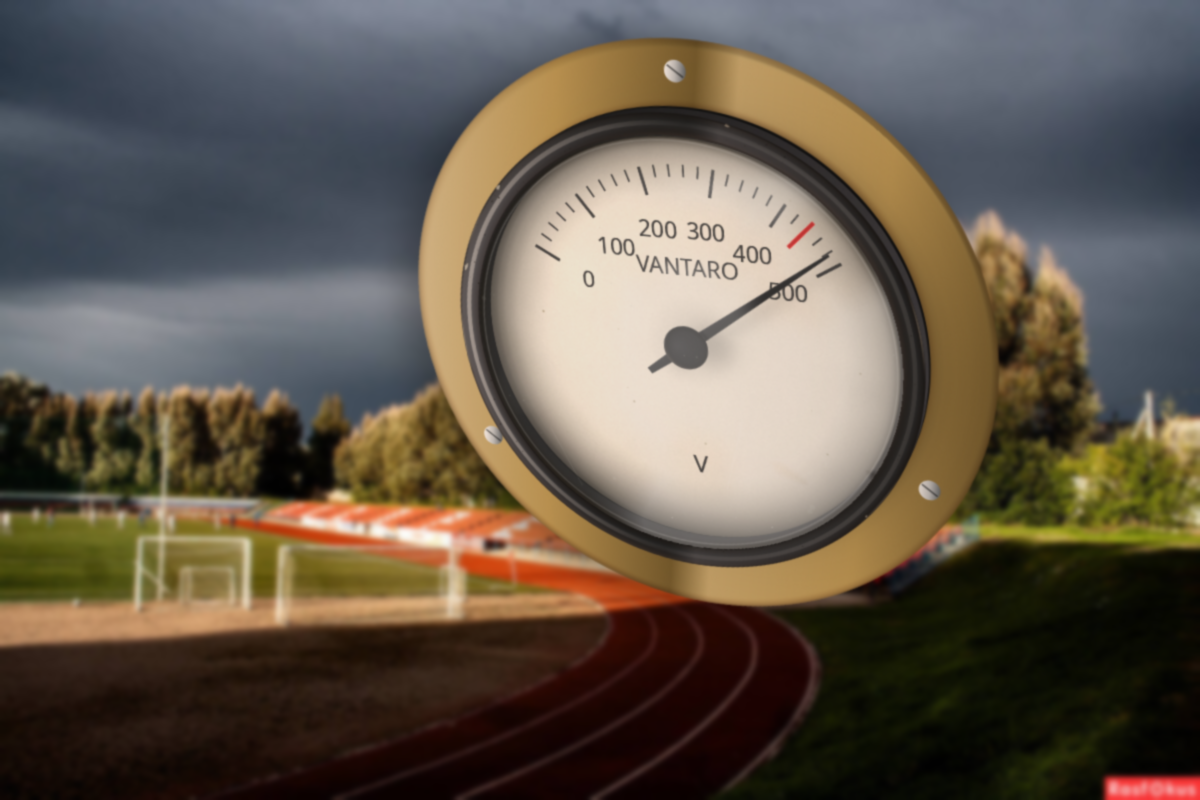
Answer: 480 V
